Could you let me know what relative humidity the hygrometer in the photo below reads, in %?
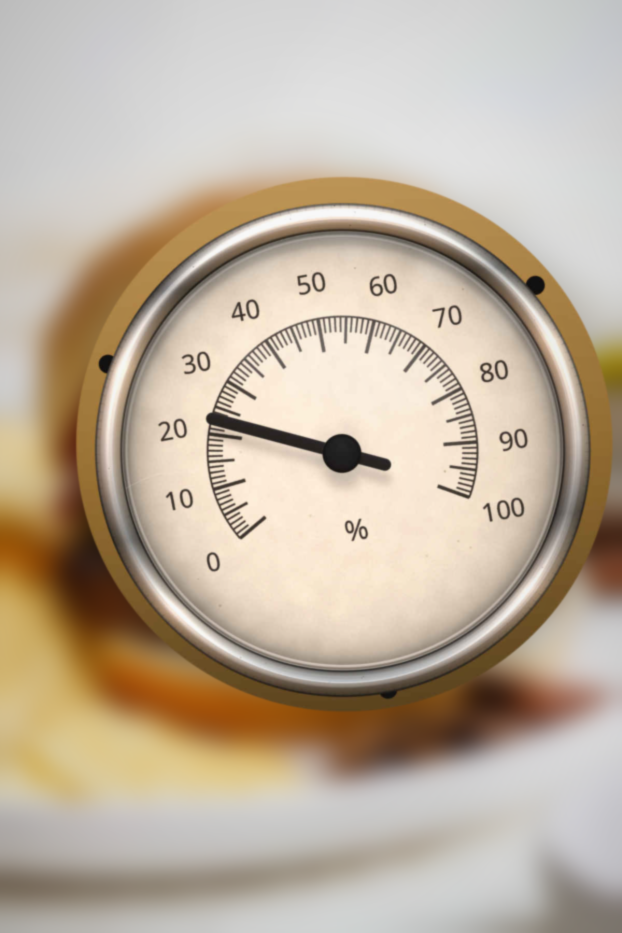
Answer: 23 %
